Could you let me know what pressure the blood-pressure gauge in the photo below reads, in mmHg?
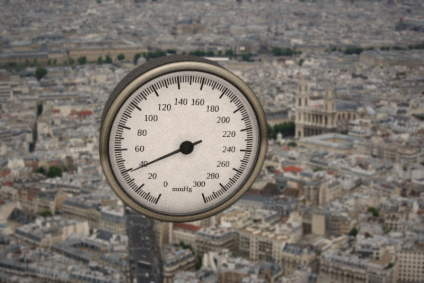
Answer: 40 mmHg
